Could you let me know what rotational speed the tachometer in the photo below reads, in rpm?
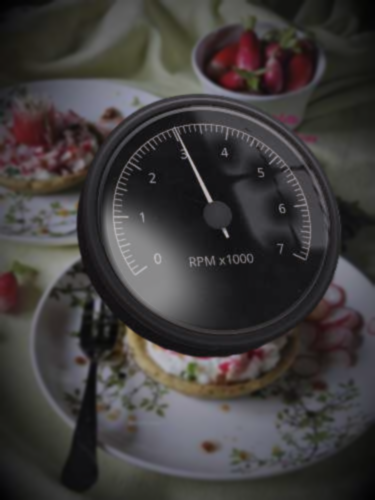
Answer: 3000 rpm
